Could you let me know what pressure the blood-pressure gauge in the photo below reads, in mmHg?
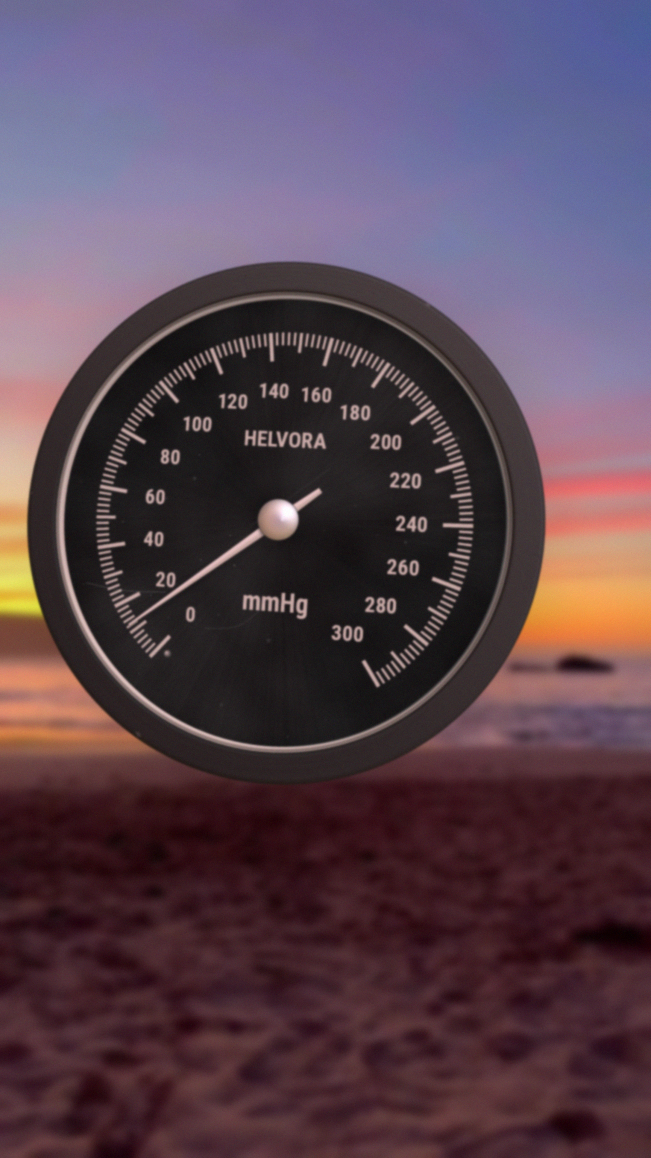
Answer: 12 mmHg
